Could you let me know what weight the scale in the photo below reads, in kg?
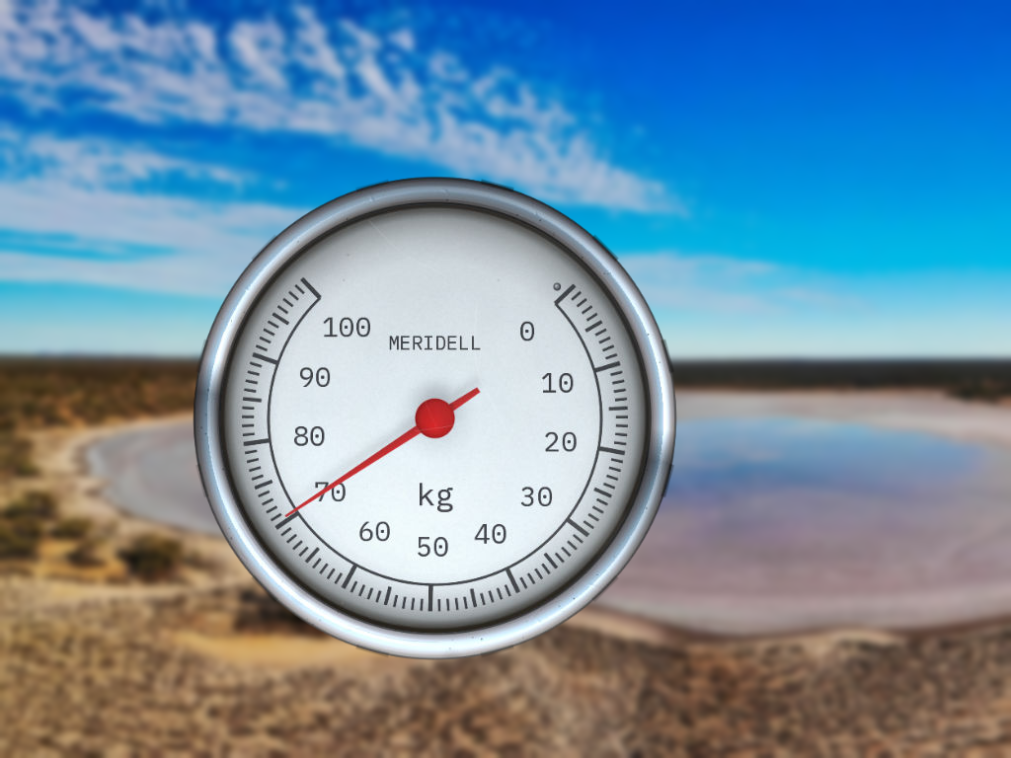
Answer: 70.5 kg
